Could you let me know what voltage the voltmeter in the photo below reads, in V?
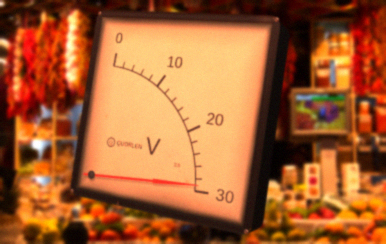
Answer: 29 V
